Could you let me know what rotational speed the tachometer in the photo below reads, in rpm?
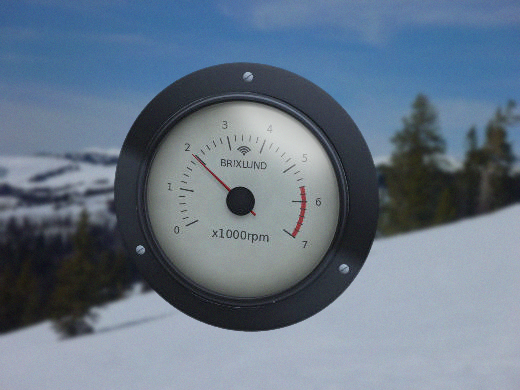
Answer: 2000 rpm
